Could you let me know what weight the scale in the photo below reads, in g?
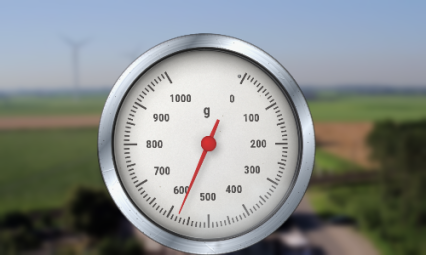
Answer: 580 g
